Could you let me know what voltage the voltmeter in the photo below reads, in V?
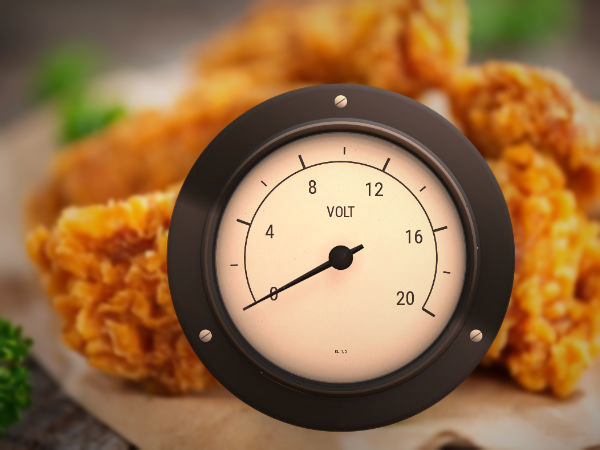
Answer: 0 V
